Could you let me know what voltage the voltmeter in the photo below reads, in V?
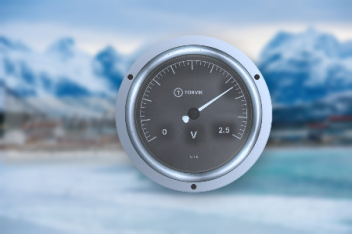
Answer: 1.85 V
